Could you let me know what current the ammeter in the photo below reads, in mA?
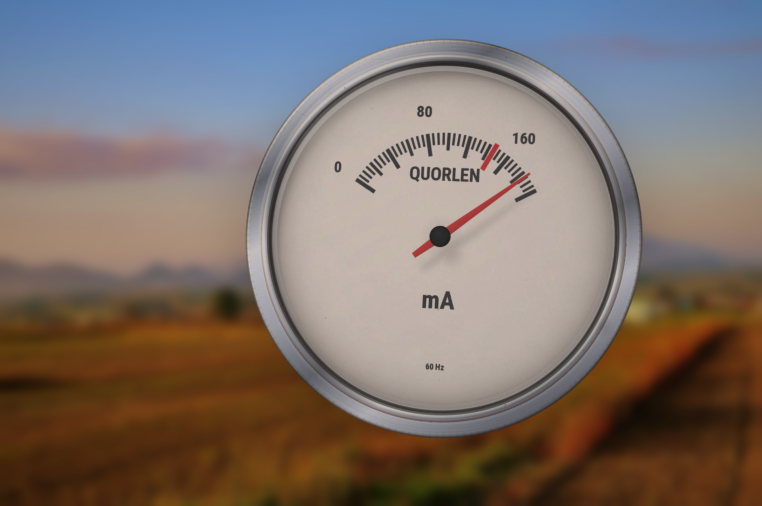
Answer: 185 mA
